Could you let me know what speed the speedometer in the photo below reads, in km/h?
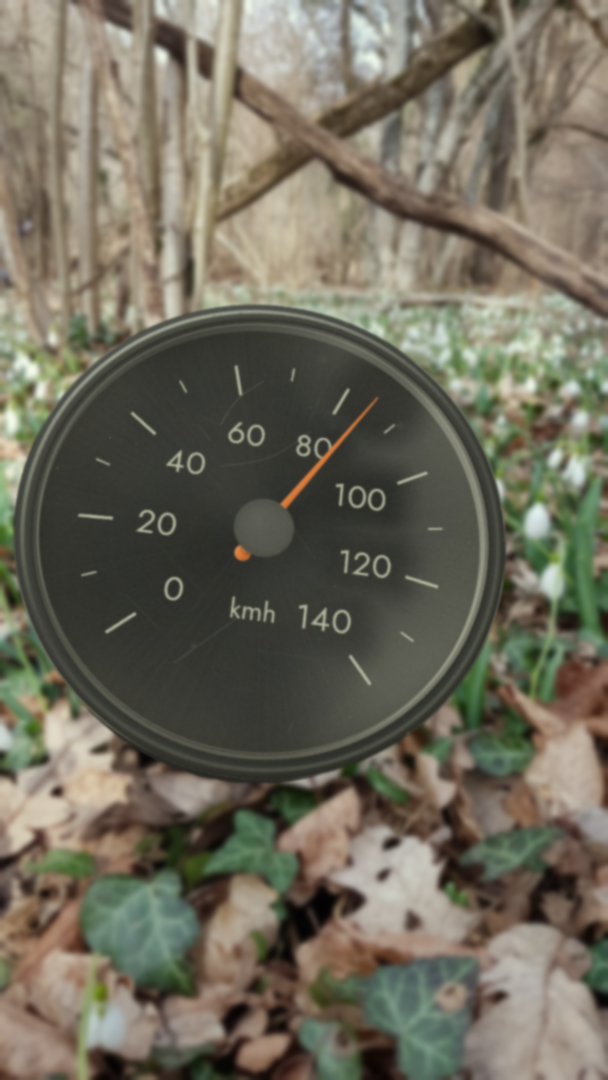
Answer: 85 km/h
